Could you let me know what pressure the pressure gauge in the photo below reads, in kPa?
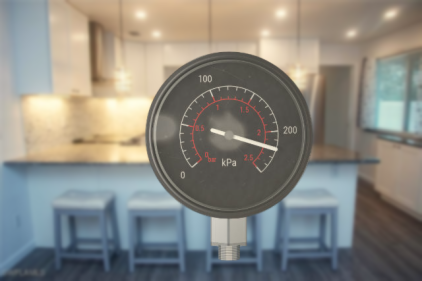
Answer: 220 kPa
